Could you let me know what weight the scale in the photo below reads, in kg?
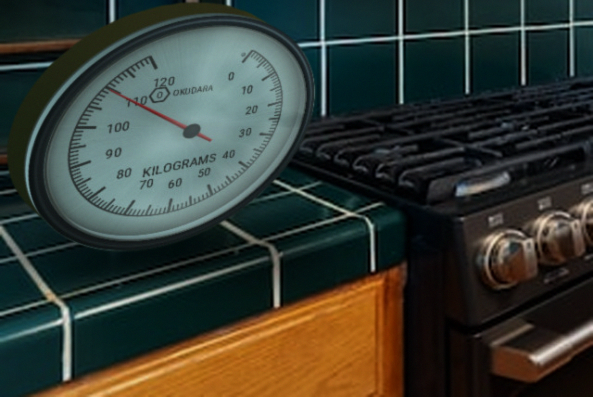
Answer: 110 kg
